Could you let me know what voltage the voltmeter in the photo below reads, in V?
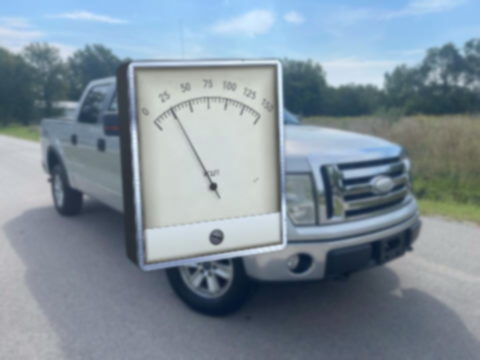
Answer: 25 V
